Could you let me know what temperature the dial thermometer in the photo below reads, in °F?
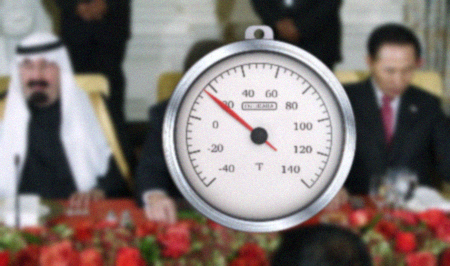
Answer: 16 °F
